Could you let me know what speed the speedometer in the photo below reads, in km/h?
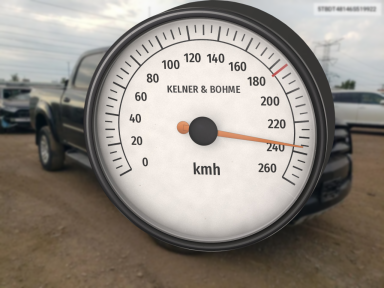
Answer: 235 km/h
